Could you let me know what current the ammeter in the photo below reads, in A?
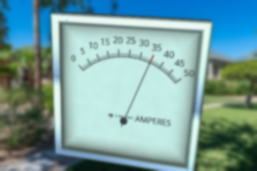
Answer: 35 A
